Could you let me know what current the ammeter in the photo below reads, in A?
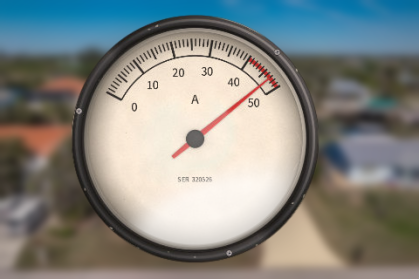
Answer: 47 A
